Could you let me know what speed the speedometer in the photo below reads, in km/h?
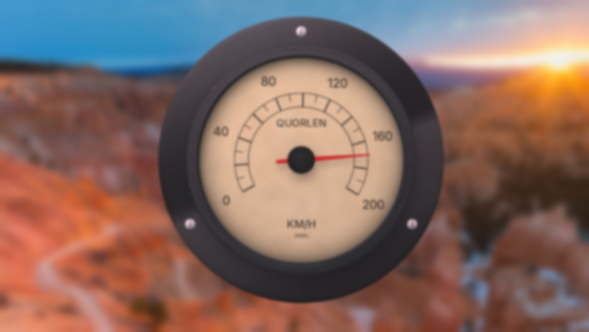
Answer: 170 km/h
